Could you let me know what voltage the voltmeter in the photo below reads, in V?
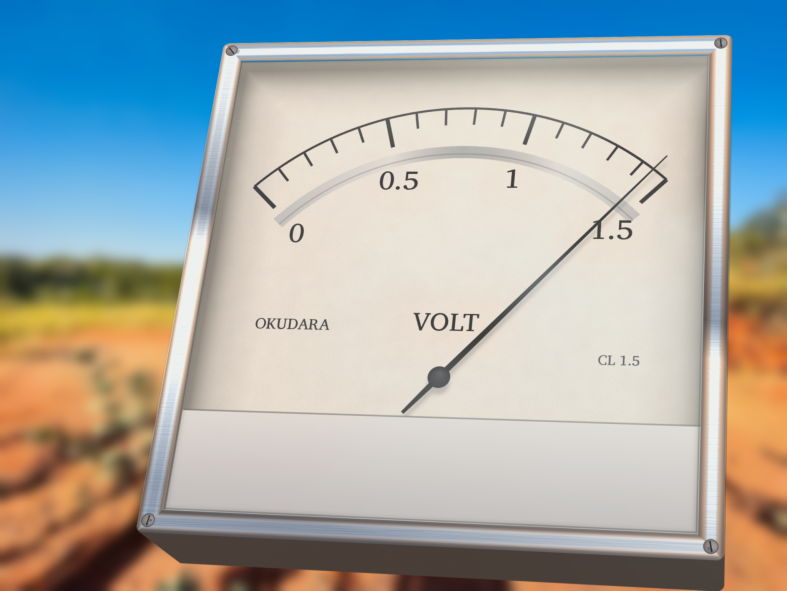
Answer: 1.45 V
